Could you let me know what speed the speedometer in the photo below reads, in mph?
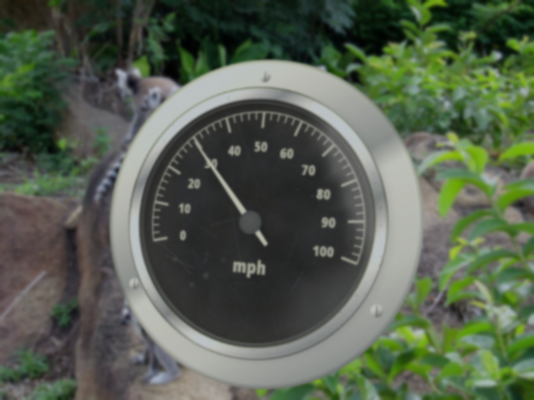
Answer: 30 mph
